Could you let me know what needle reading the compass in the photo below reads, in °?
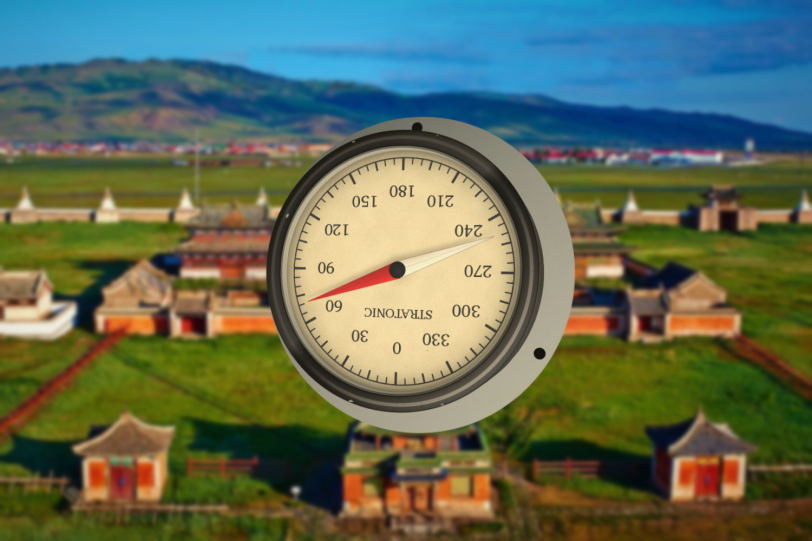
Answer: 70 °
